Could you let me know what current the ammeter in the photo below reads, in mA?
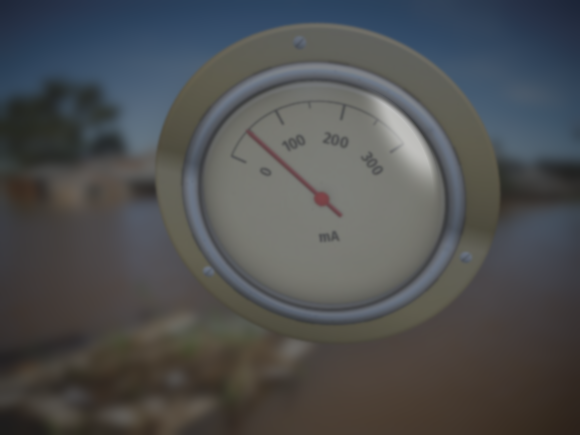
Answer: 50 mA
